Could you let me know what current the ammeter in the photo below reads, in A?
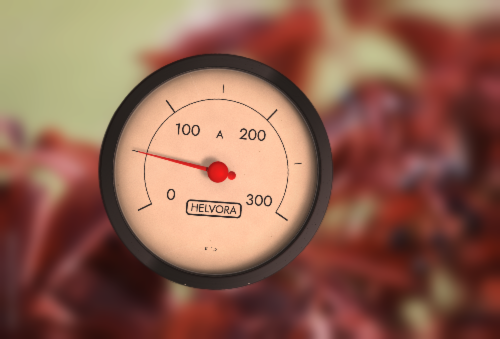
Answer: 50 A
